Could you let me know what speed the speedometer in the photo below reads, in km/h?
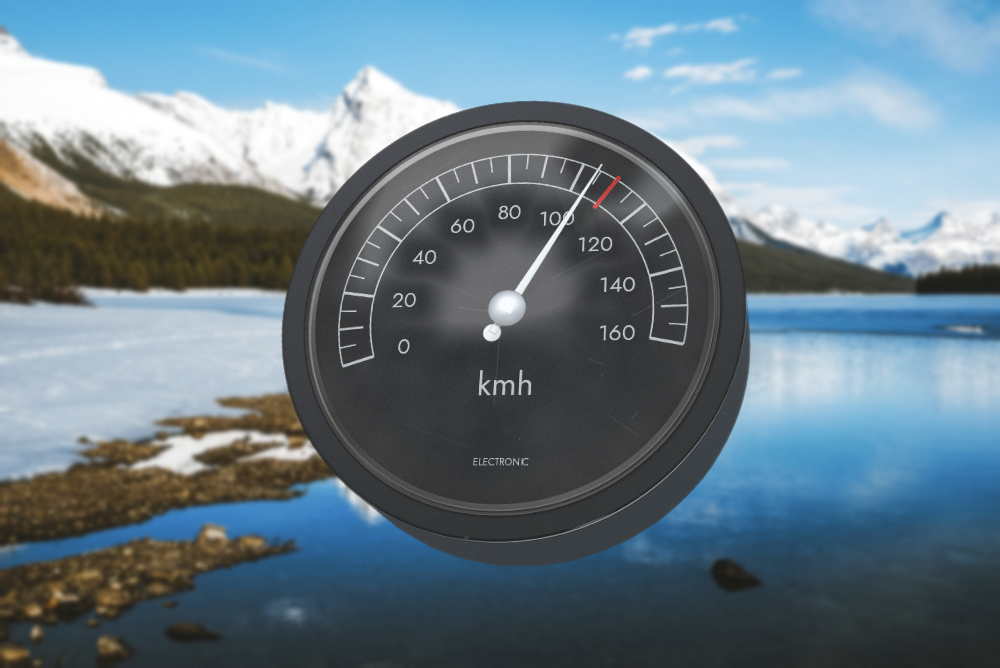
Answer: 105 km/h
